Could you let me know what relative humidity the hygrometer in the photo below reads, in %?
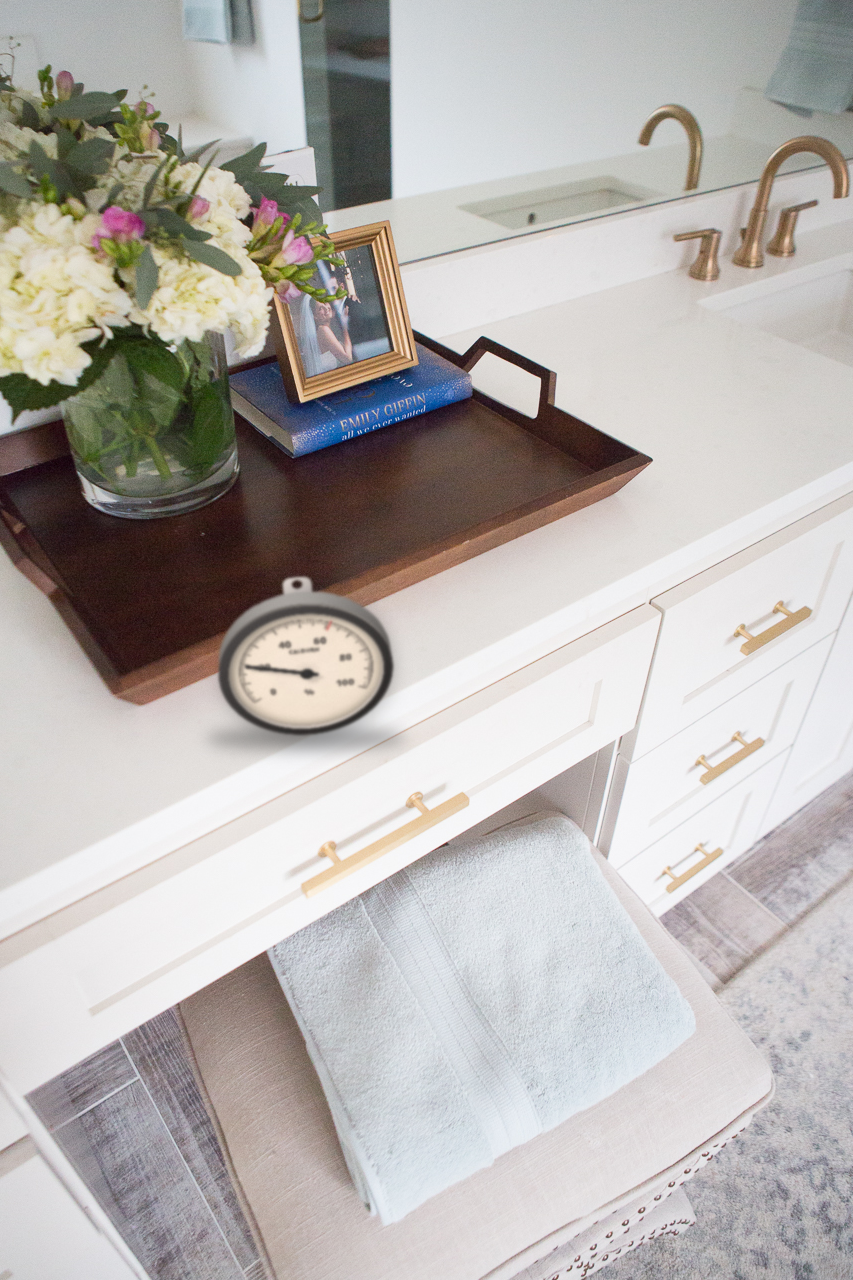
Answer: 20 %
